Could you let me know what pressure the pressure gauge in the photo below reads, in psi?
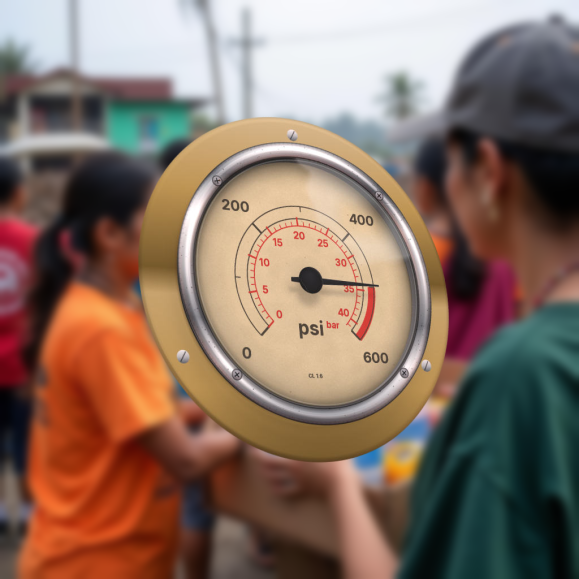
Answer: 500 psi
